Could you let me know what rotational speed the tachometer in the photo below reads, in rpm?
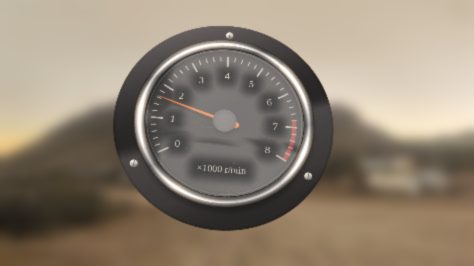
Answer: 1600 rpm
